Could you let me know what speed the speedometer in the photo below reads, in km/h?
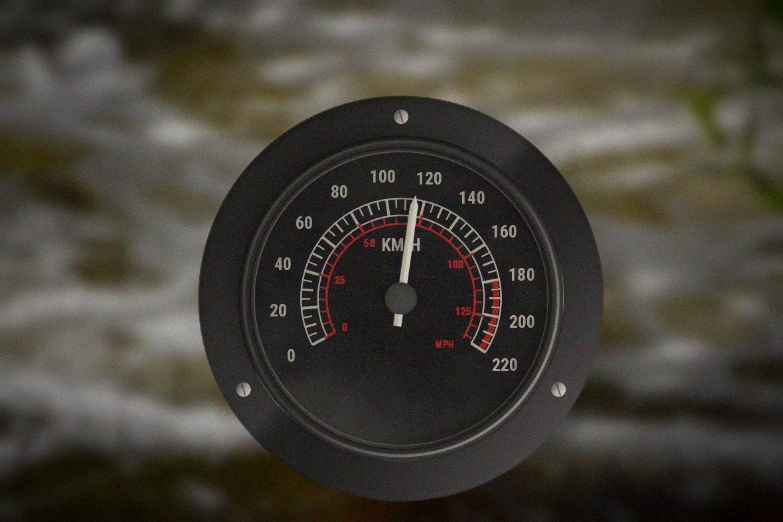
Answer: 115 km/h
